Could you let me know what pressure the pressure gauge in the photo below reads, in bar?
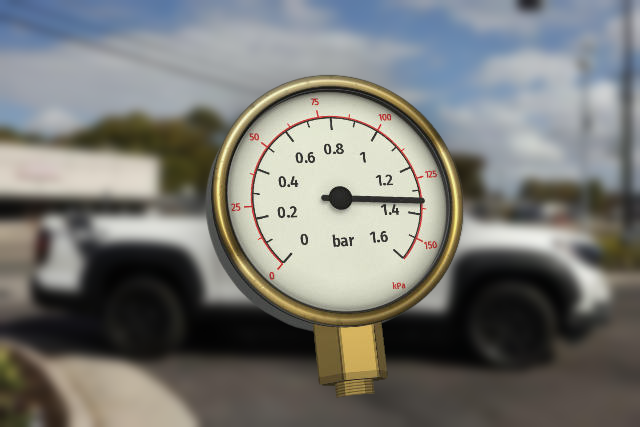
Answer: 1.35 bar
